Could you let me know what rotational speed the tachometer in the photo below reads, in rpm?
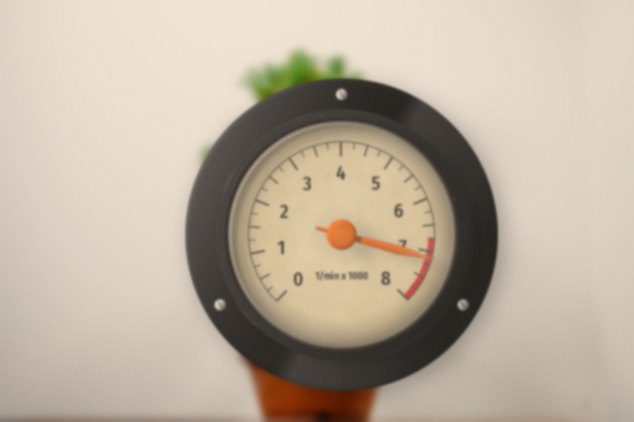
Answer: 7125 rpm
